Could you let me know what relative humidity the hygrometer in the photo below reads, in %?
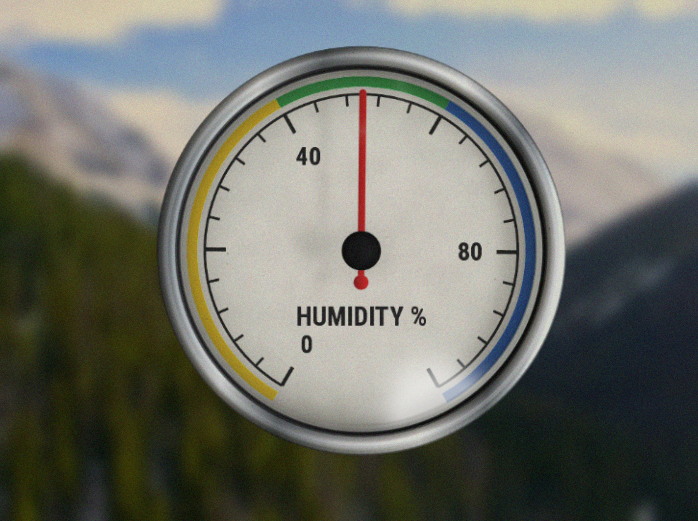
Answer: 50 %
